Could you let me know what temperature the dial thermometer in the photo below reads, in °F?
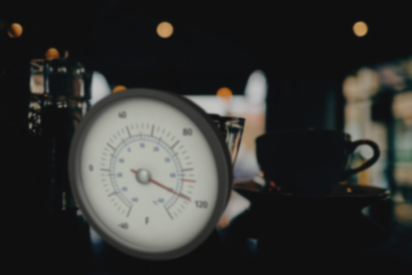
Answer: 120 °F
